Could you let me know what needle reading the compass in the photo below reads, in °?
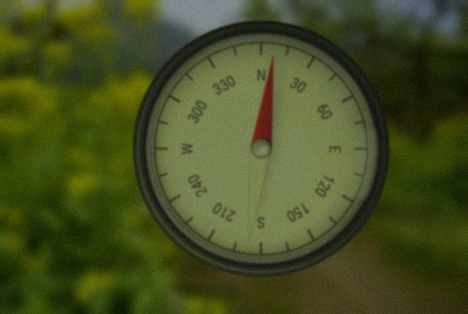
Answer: 7.5 °
